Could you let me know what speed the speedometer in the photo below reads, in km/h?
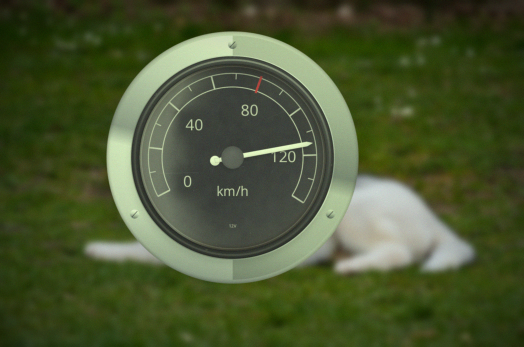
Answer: 115 km/h
